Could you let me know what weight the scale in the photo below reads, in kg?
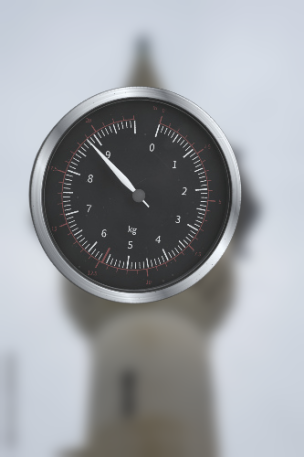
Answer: 8.8 kg
